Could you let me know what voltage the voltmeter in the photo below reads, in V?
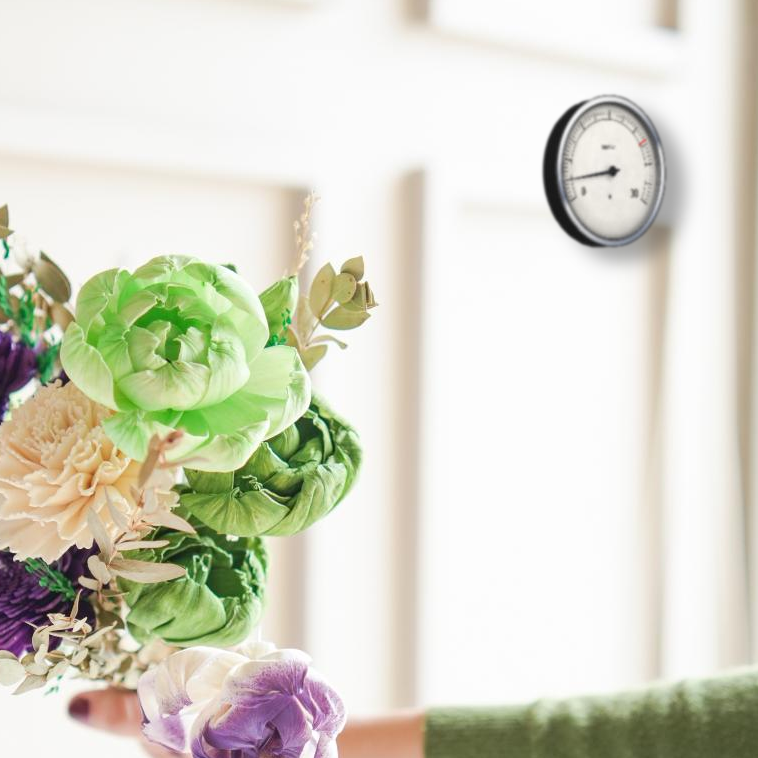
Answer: 2.5 V
